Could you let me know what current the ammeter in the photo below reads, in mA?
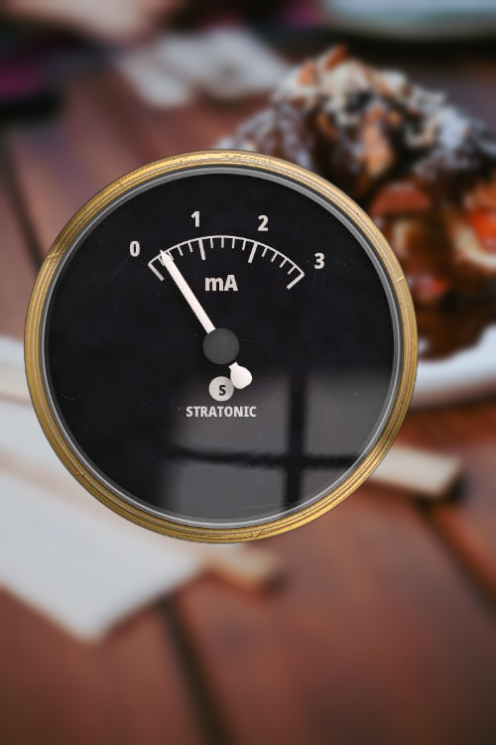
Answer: 0.3 mA
